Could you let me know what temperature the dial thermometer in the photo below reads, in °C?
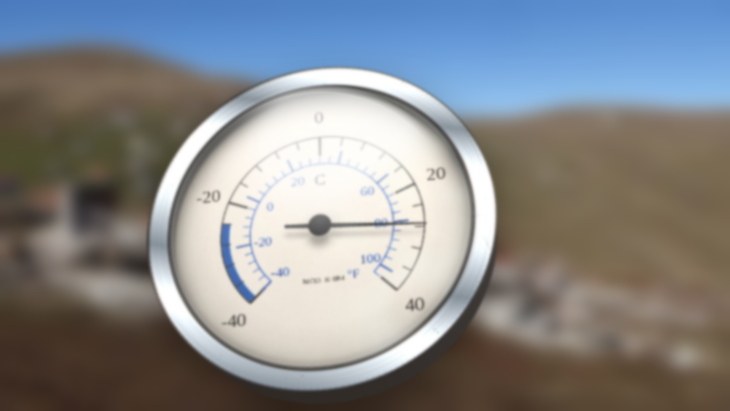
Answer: 28 °C
